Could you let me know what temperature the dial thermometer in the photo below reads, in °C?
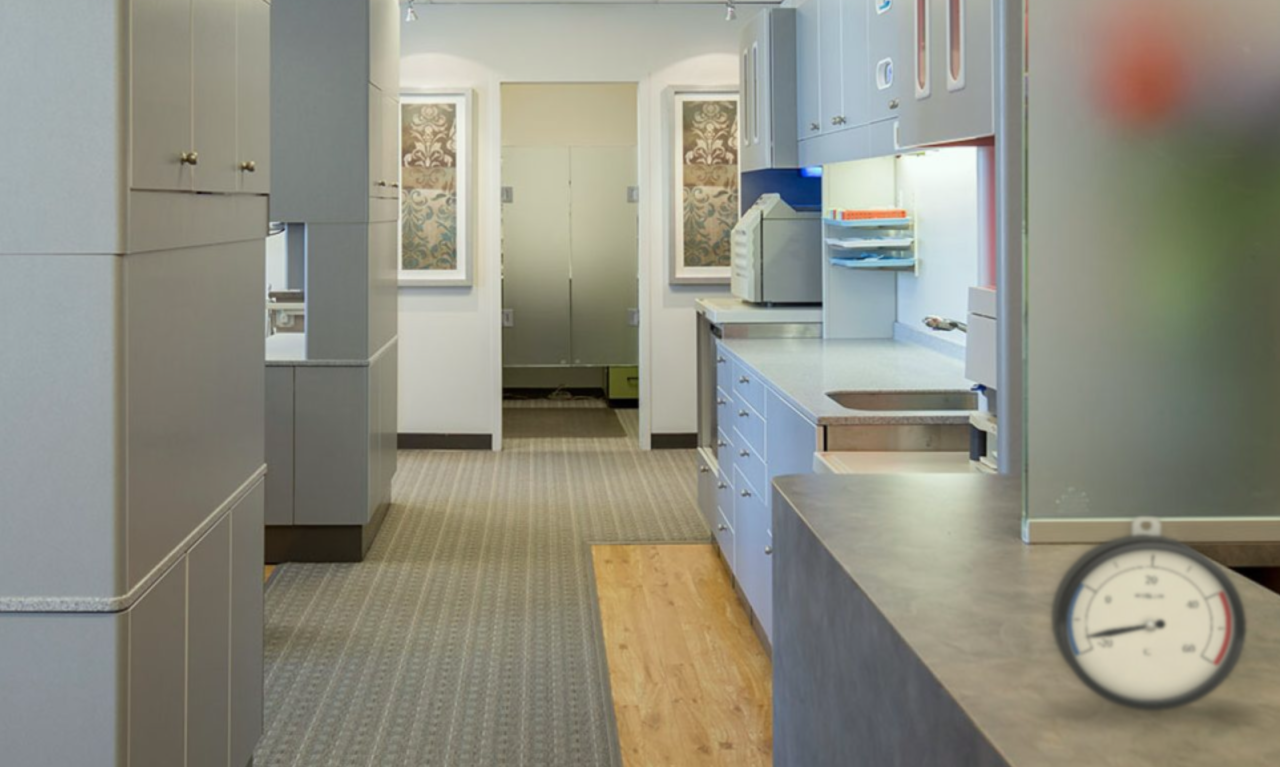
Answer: -15 °C
